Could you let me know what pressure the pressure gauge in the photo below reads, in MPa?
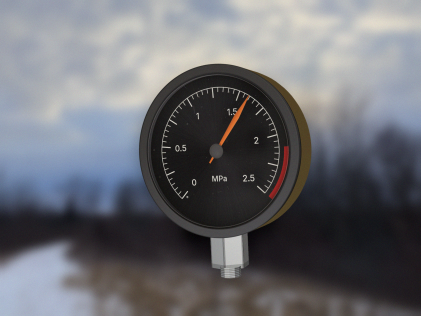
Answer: 1.6 MPa
